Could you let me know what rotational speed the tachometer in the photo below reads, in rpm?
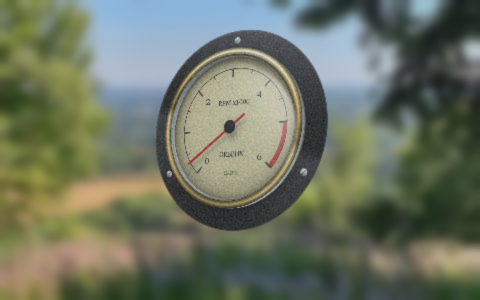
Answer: 250 rpm
